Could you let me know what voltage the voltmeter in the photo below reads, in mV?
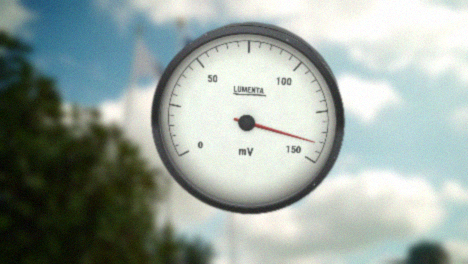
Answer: 140 mV
